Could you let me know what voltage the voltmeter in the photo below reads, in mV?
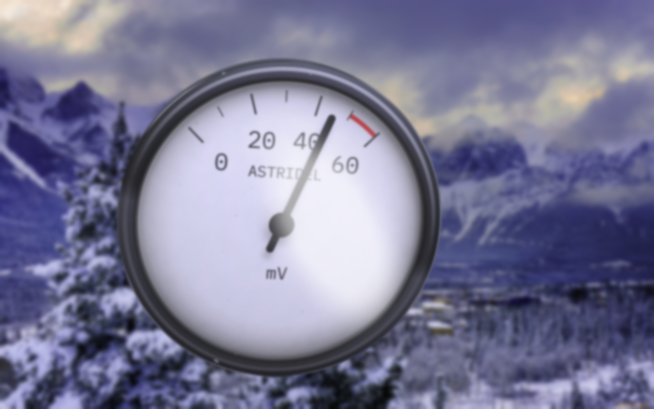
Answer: 45 mV
